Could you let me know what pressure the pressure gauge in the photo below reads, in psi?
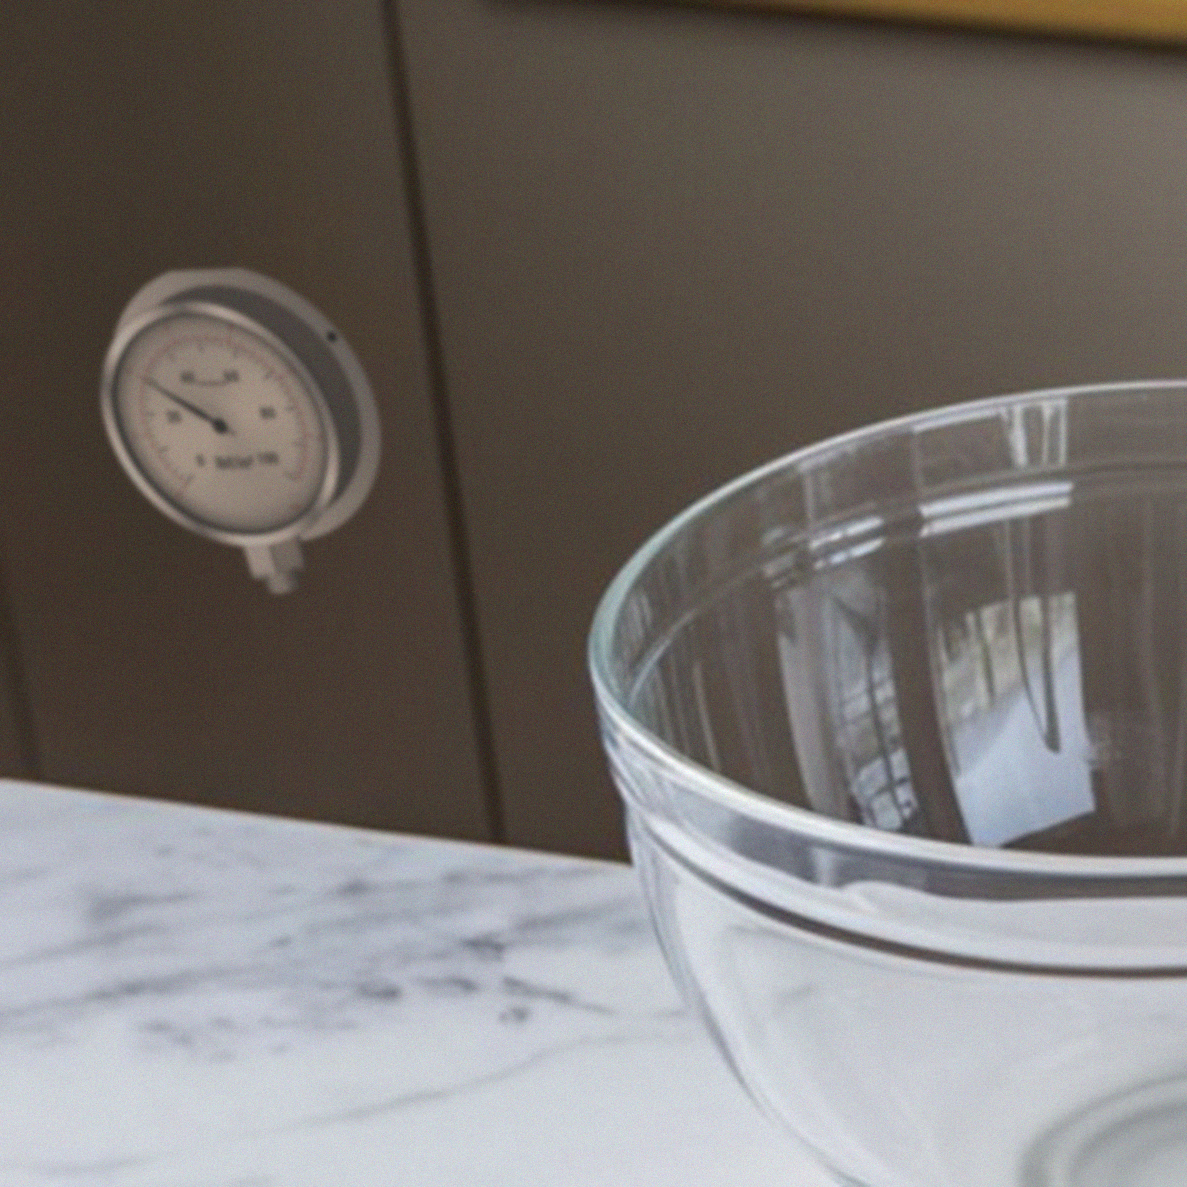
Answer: 30 psi
